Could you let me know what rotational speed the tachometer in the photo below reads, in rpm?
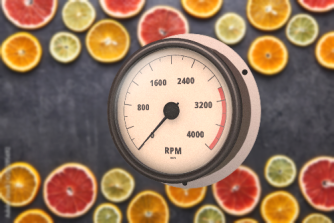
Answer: 0 rpm
